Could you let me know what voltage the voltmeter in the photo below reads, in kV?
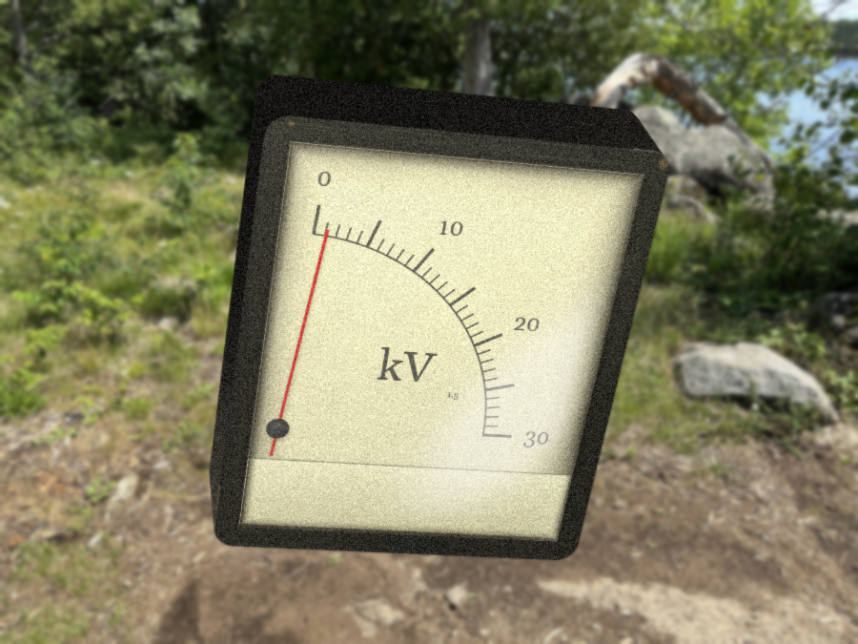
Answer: 1 kV
